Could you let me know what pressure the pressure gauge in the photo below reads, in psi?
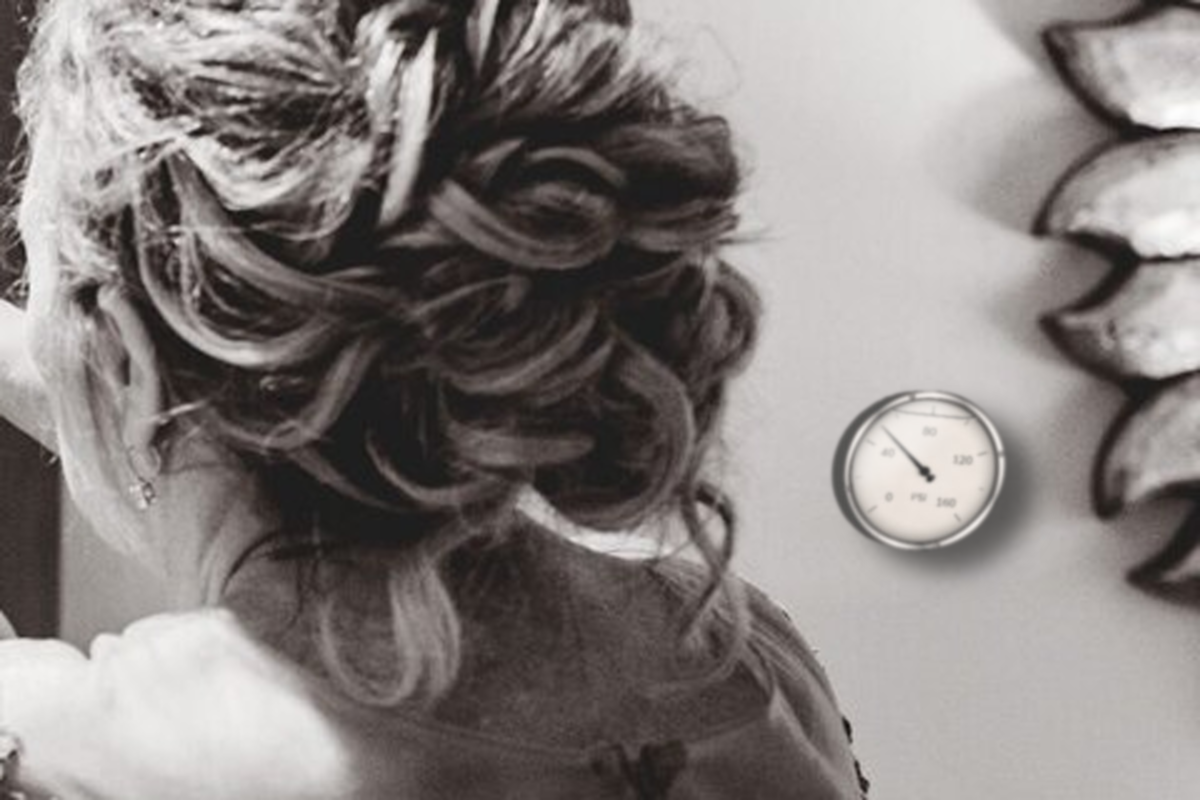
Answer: 50 psi
